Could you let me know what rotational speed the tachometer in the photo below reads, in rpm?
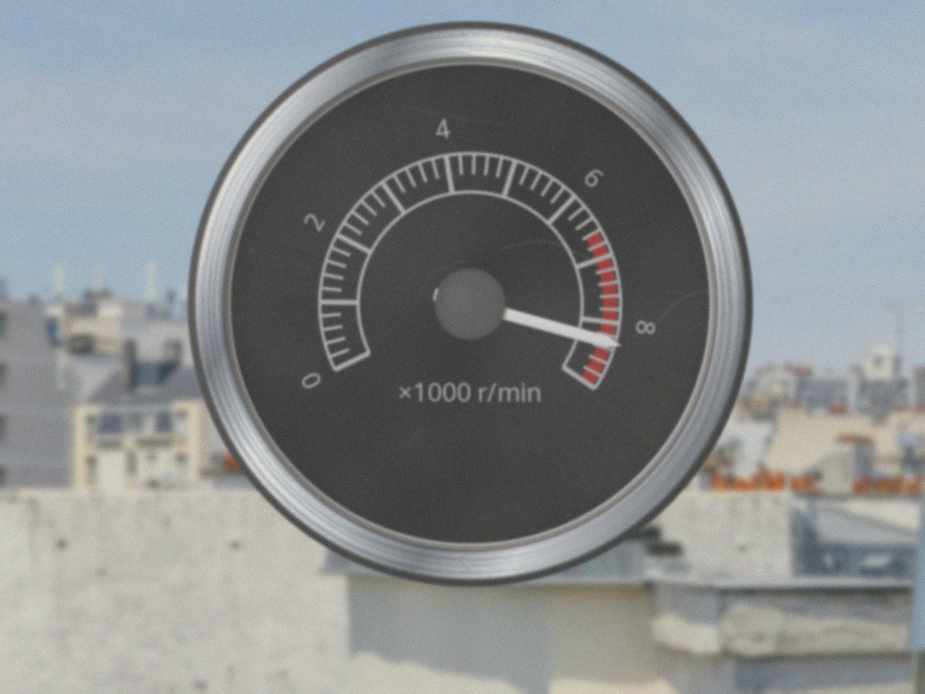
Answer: 8300 rpm
